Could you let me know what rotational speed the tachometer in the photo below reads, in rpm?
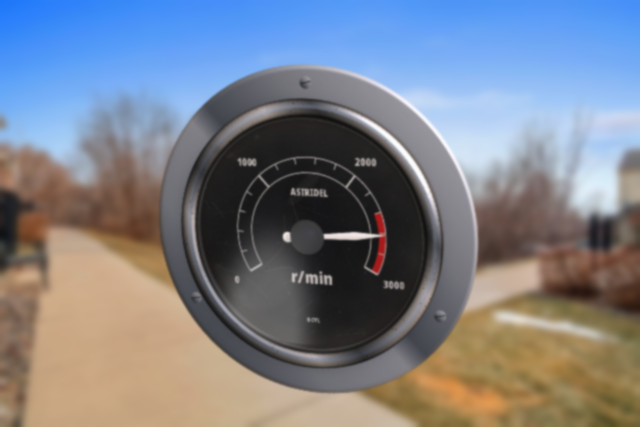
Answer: 2600 rpm
